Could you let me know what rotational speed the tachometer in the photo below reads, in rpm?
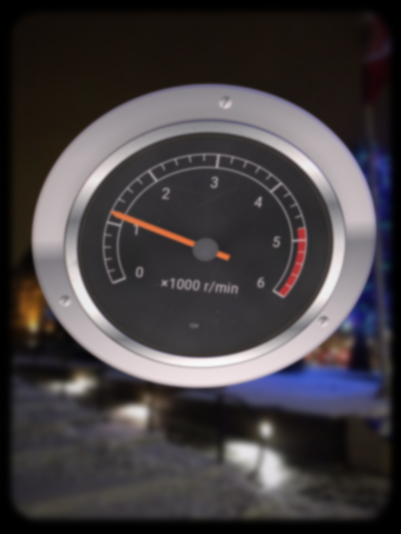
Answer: 1200 rpm
